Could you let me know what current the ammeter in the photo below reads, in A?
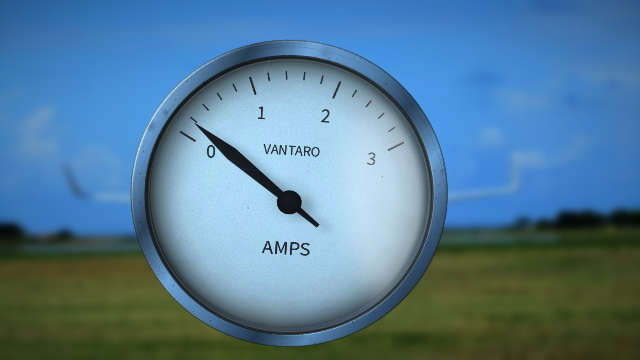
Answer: 0.2 A
